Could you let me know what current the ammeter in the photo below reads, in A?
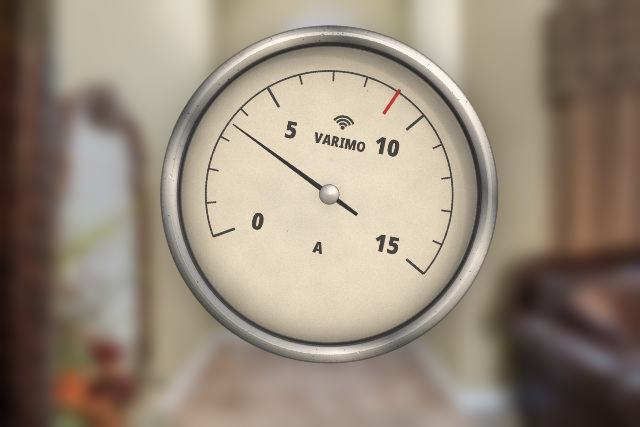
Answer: 3.5 A
